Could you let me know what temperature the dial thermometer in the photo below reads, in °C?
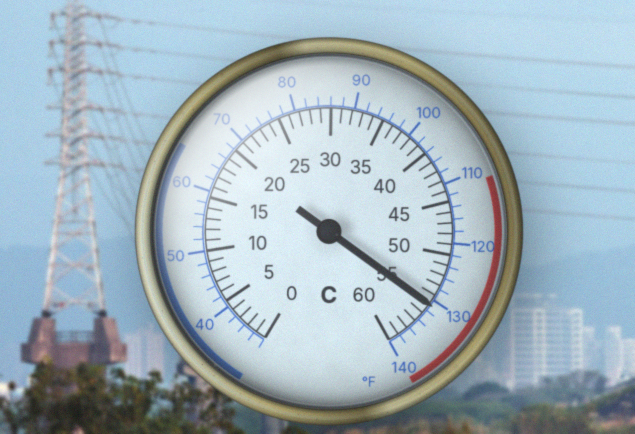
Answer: 55 °C
